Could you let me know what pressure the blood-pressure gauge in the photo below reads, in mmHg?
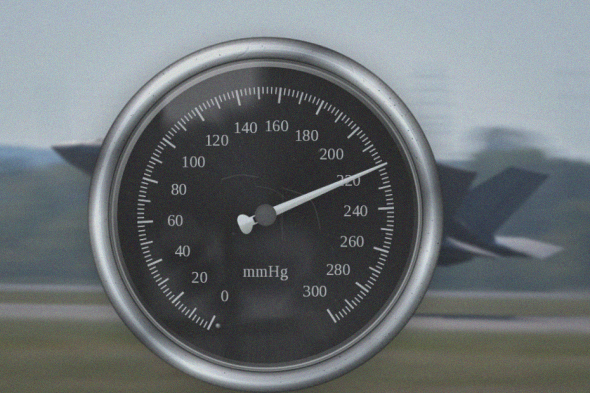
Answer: 220 mmHg
